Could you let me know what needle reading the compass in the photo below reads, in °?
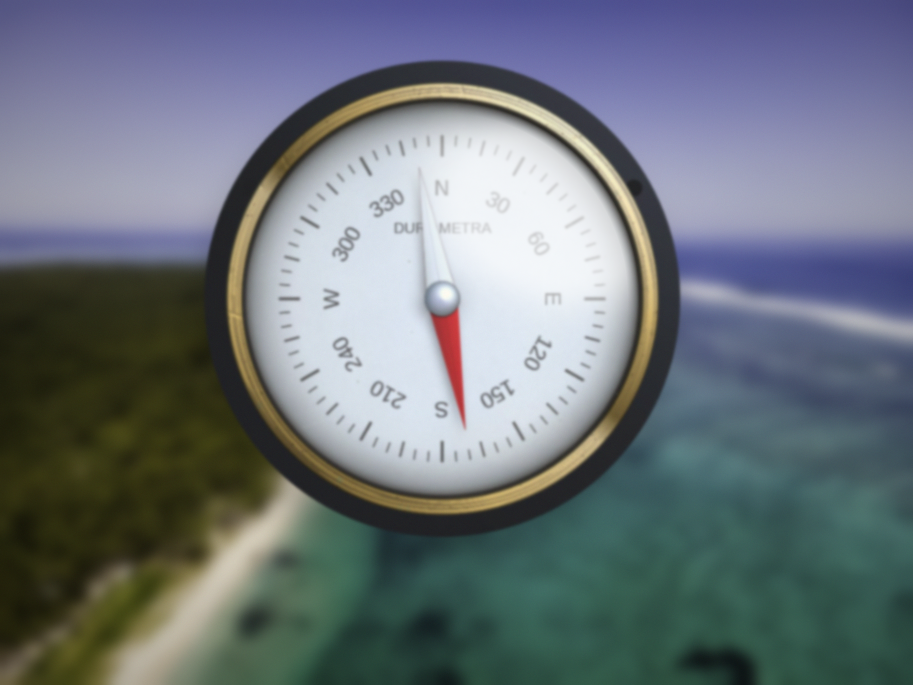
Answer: 170 °
